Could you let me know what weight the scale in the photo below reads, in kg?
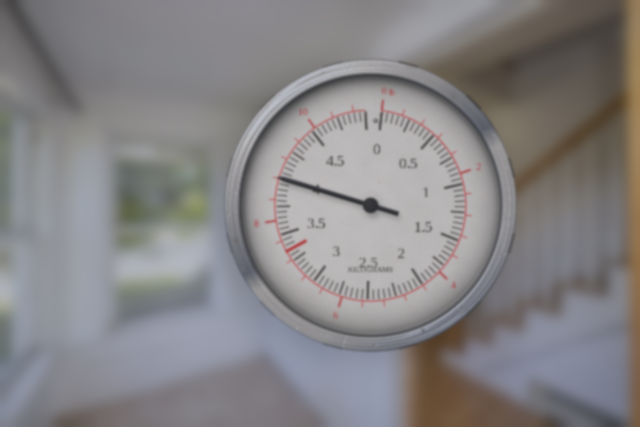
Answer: 4 kg
